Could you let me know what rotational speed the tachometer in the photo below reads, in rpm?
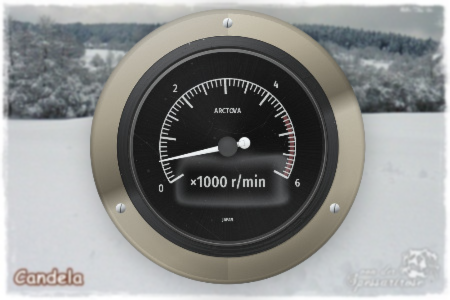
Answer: 500 rpm
